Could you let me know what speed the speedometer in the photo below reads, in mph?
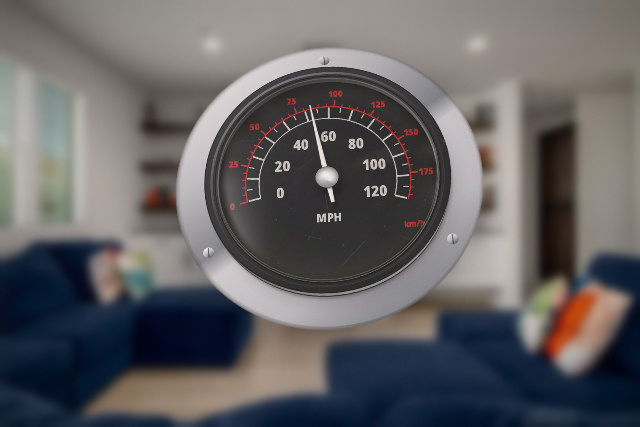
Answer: 52.5 mph
